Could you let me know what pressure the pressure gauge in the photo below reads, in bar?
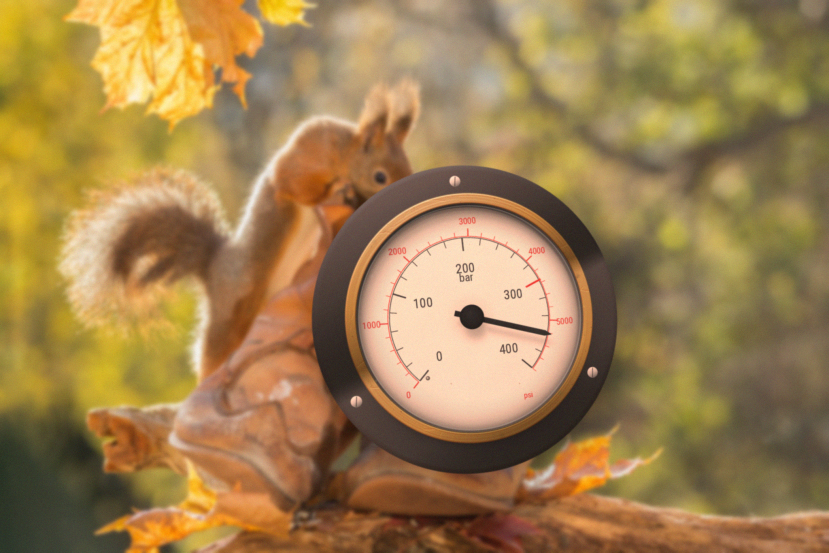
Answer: 360 bar
